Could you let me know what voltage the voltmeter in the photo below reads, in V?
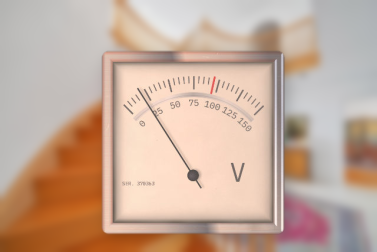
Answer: 20 V
